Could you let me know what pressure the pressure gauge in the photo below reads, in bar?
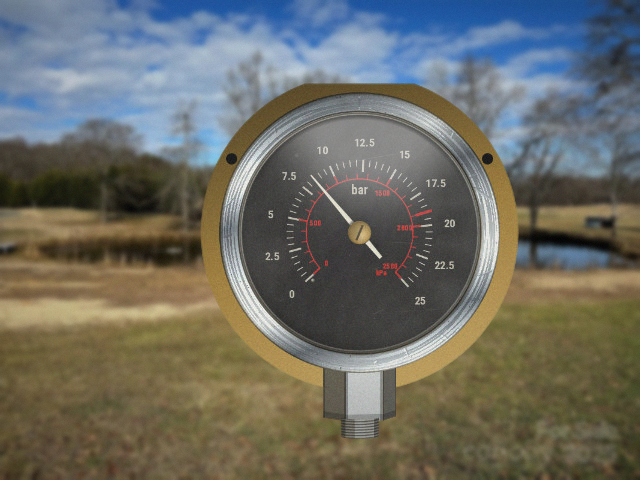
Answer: 8.5 bar
